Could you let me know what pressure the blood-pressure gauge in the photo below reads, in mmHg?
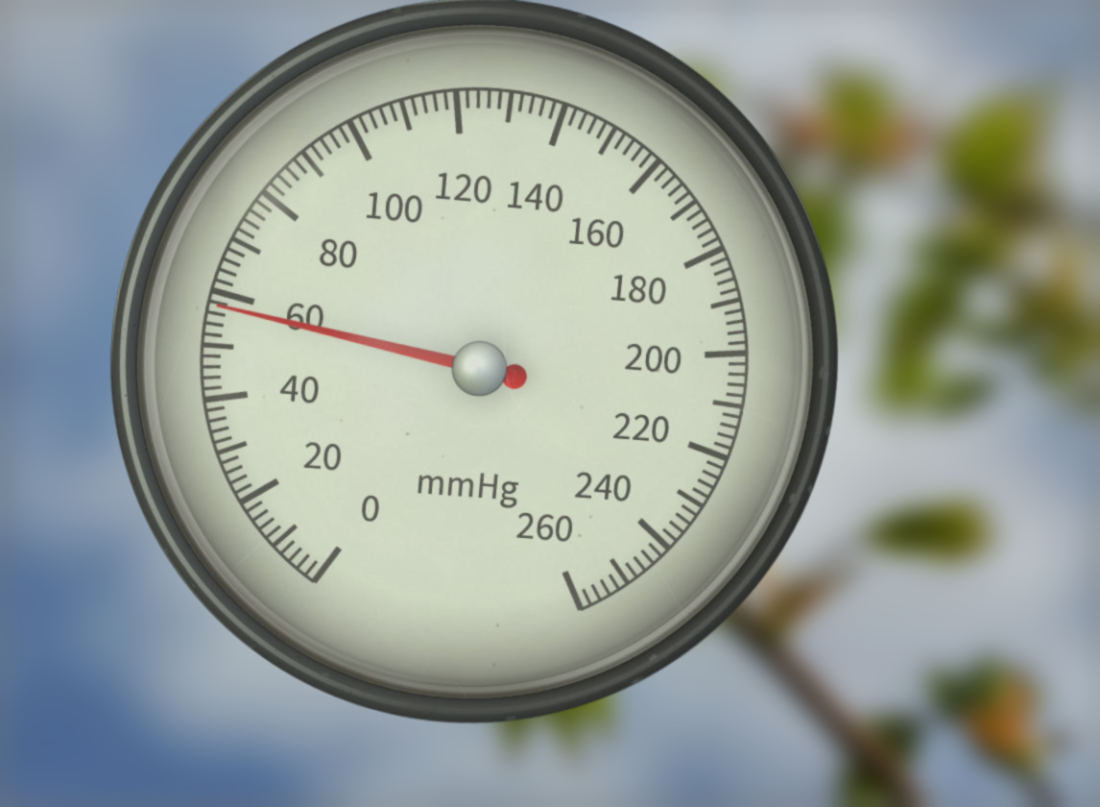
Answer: 58 mmHg
